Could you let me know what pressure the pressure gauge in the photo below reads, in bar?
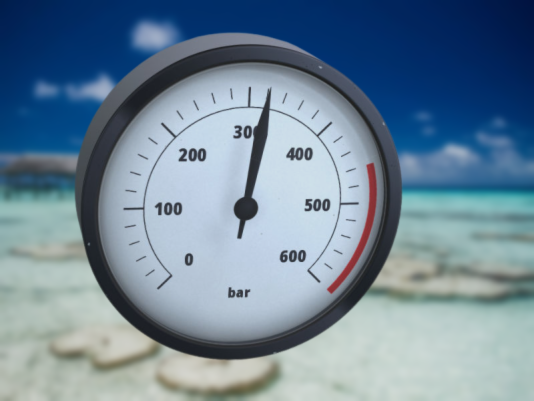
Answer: 320 bar
